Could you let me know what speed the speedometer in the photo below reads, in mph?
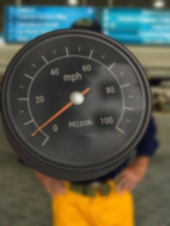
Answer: 5 mph
